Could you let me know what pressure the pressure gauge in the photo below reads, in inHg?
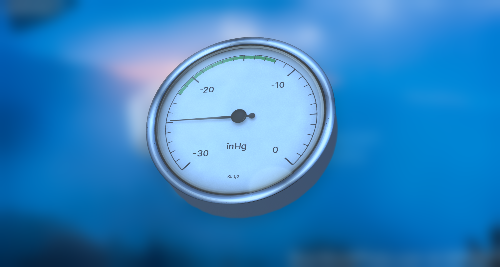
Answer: -25 inHg
